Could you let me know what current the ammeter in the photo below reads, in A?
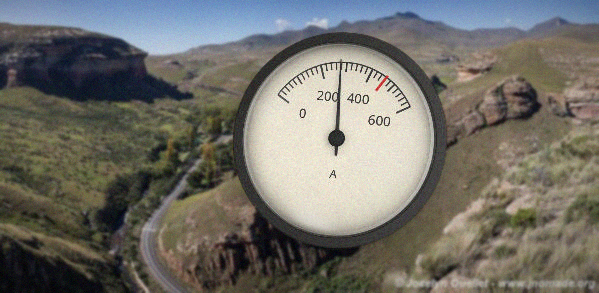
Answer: 280 A
